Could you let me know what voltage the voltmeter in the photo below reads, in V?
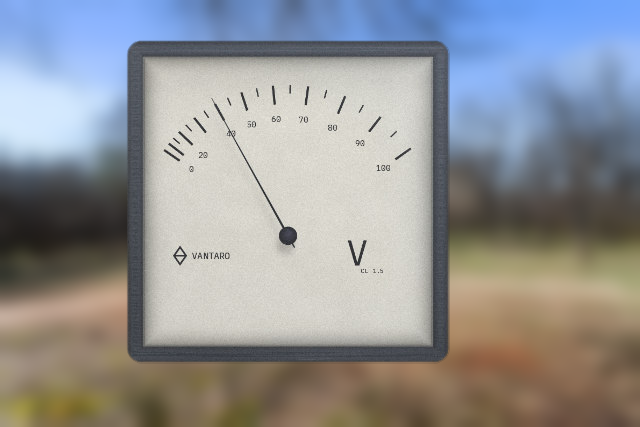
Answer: 40 V
